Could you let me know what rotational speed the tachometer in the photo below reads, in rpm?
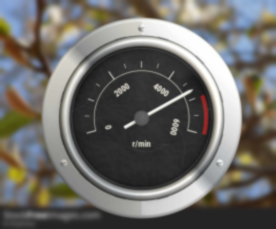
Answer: 4750 rpm
